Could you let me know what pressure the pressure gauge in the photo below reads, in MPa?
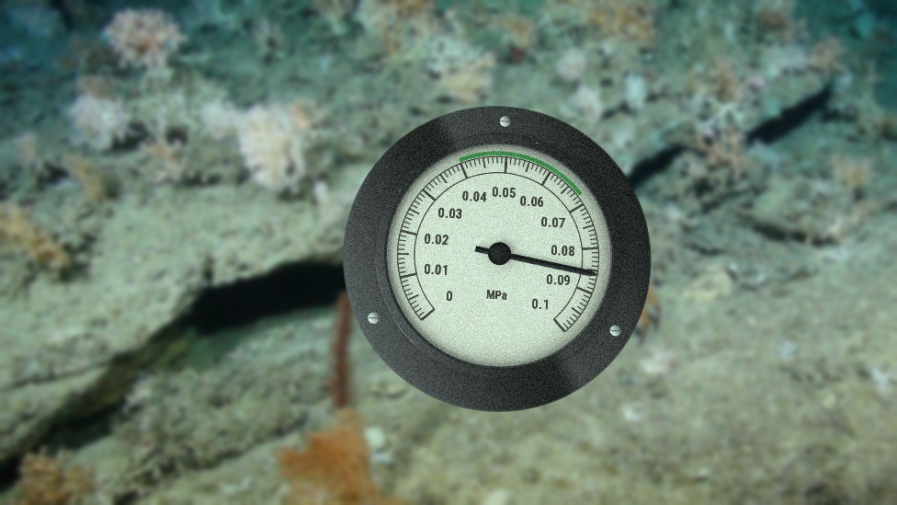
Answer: 0.086 MPa
